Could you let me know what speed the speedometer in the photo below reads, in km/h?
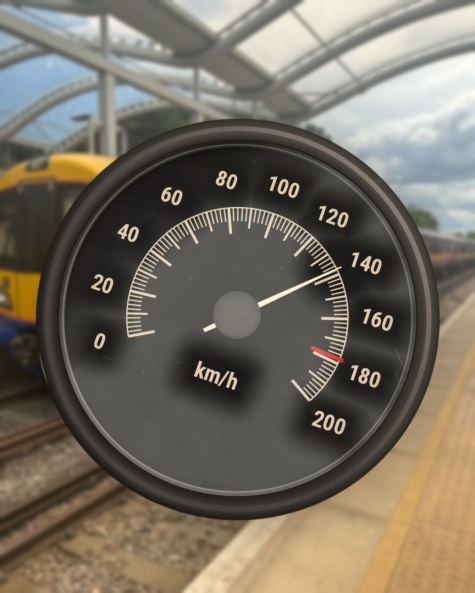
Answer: 138 km/h
